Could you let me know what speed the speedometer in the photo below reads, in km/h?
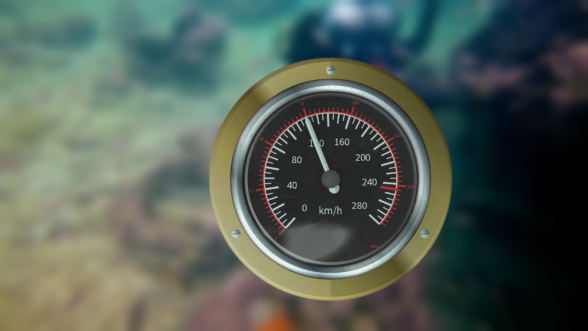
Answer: 120 km/h
